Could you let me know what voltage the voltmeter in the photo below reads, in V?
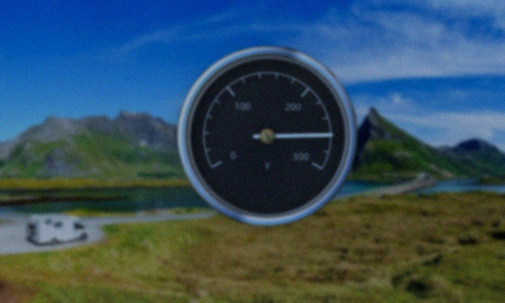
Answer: 260 V
